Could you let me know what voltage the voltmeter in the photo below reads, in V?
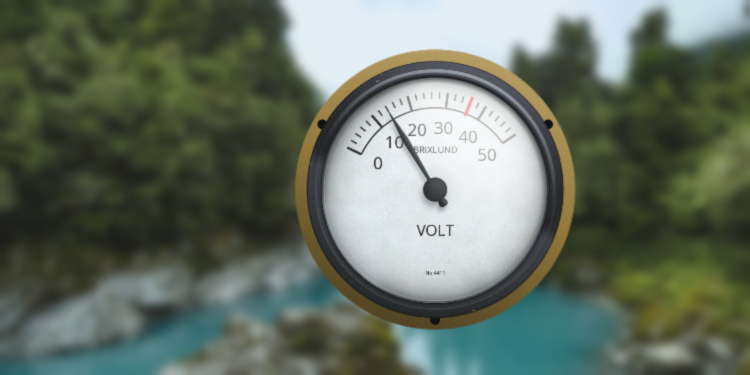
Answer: 14 V
